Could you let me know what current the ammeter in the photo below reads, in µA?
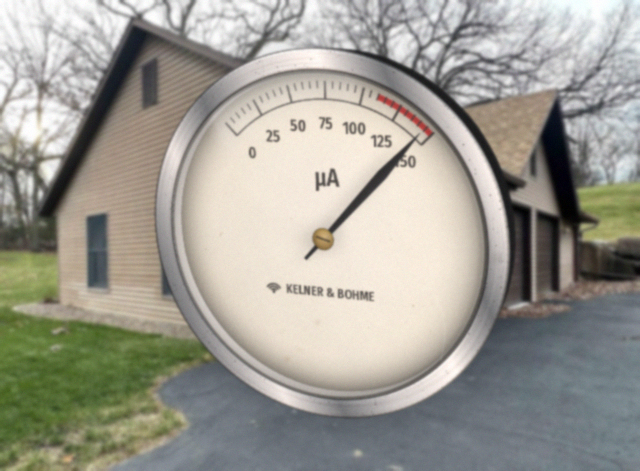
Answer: 145 µA
